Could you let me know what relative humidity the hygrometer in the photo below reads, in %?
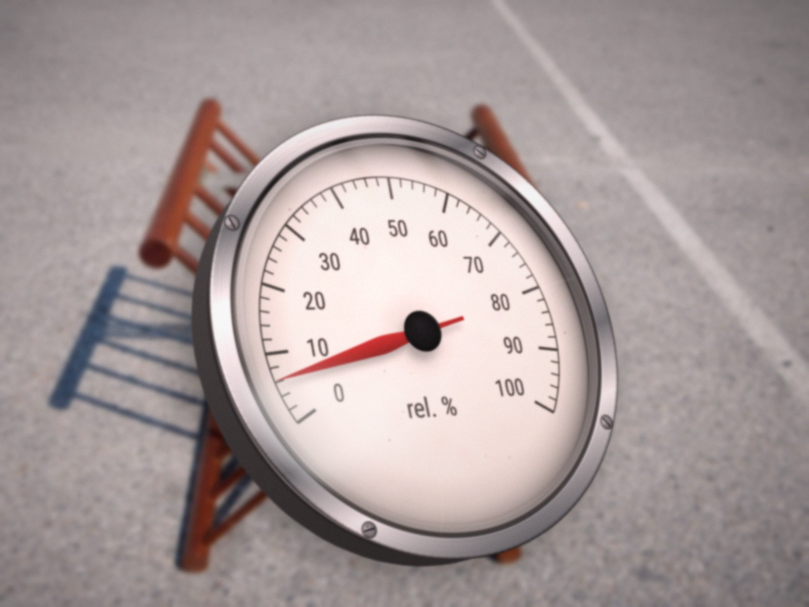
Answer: 6 %
